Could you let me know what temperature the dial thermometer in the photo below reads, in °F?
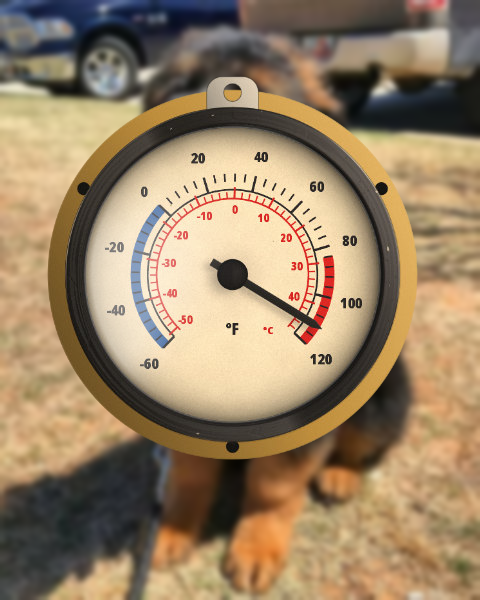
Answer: 112 °F
